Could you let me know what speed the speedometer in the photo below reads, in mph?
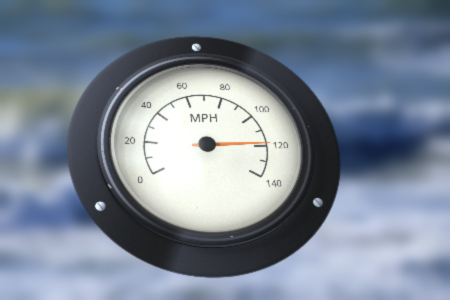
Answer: 120 mph
